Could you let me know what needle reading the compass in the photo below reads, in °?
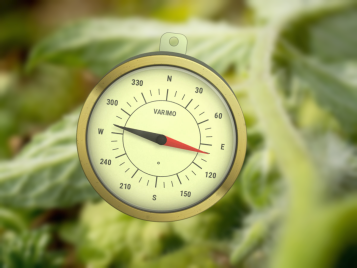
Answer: 100 °
